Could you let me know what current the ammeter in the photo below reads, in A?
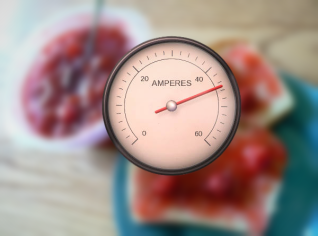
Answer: 45 A
